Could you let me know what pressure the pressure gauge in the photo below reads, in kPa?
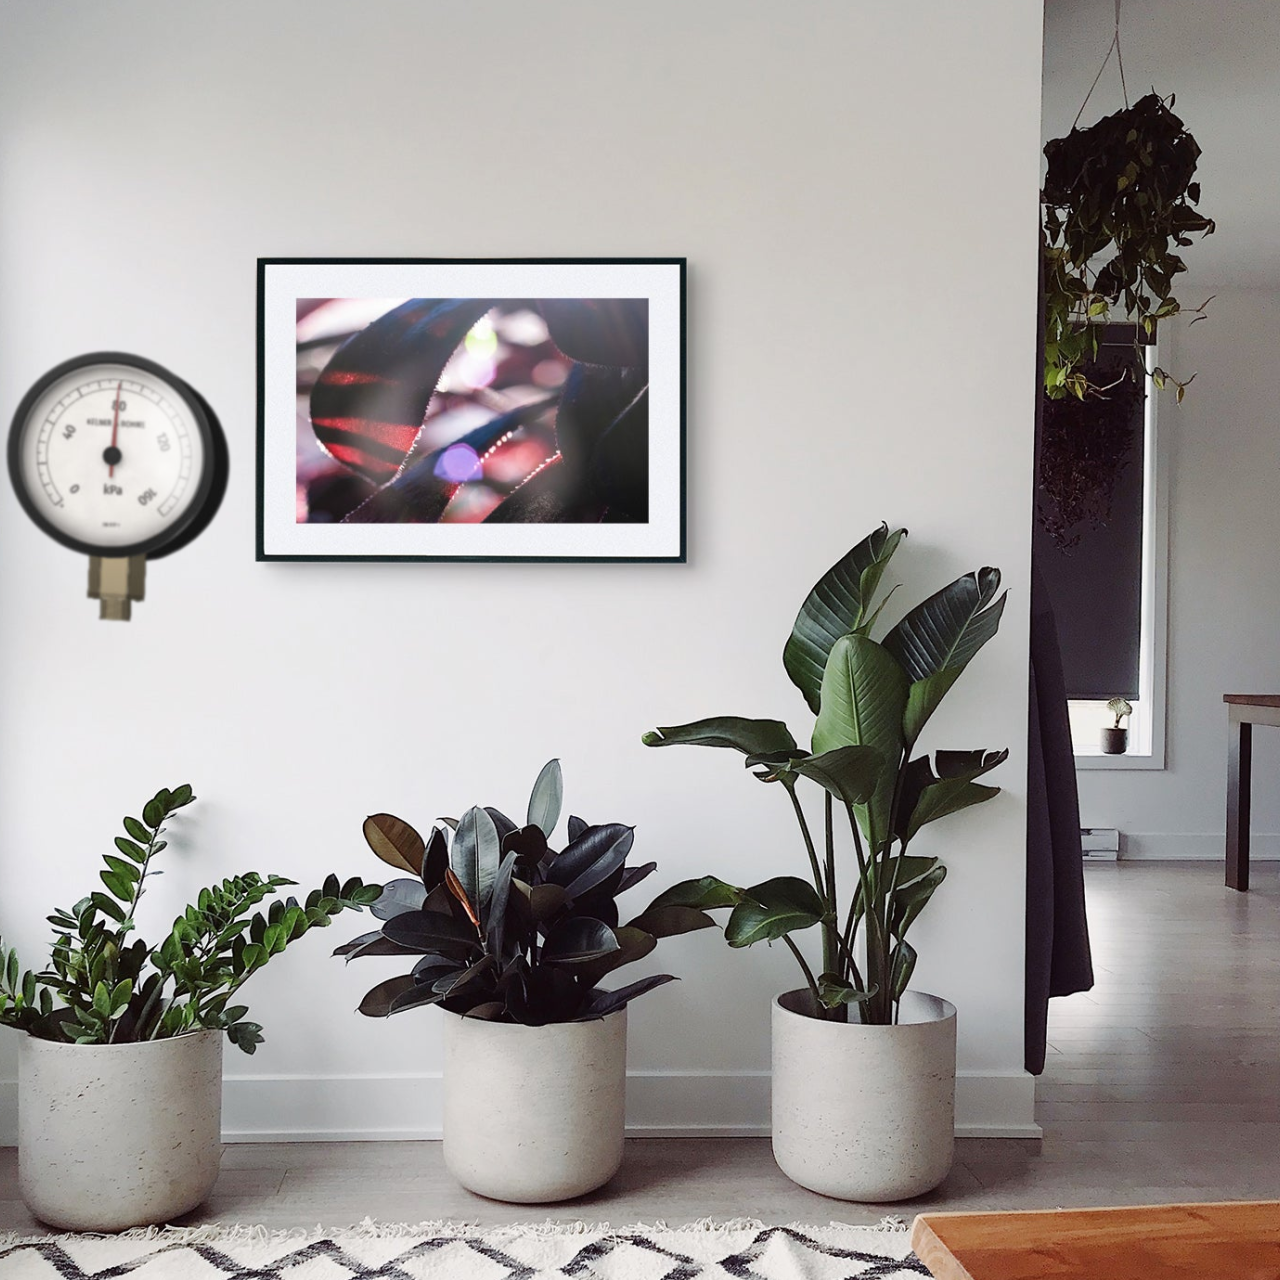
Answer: 80 kPa
